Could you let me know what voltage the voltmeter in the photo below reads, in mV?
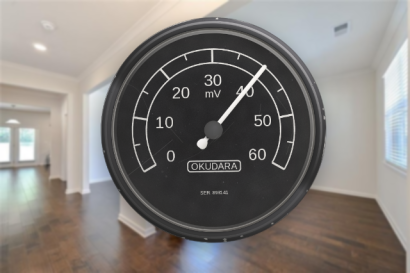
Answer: 40 mV
